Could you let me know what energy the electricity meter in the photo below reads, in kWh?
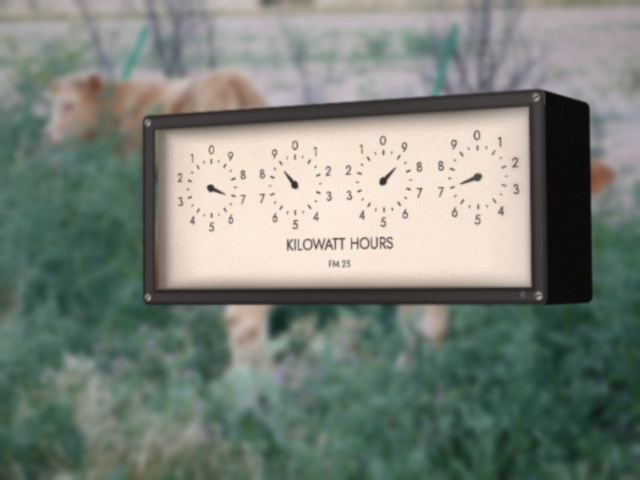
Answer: 6887 kWh
